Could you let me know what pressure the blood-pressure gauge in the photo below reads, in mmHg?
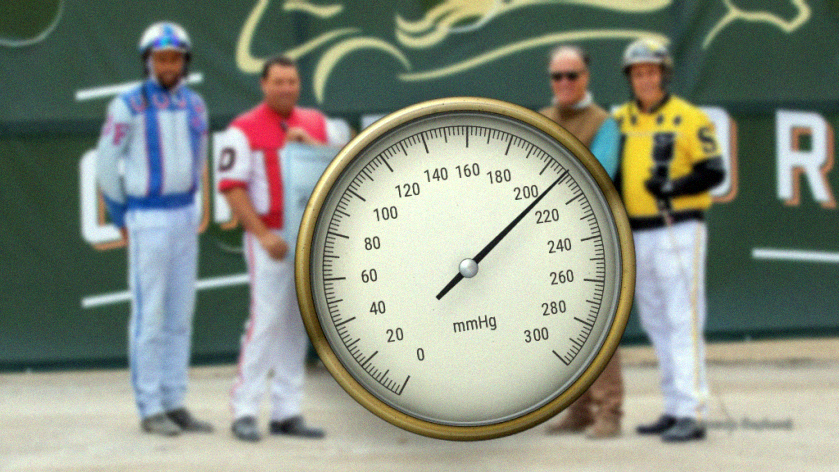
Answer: 208 mmHg
